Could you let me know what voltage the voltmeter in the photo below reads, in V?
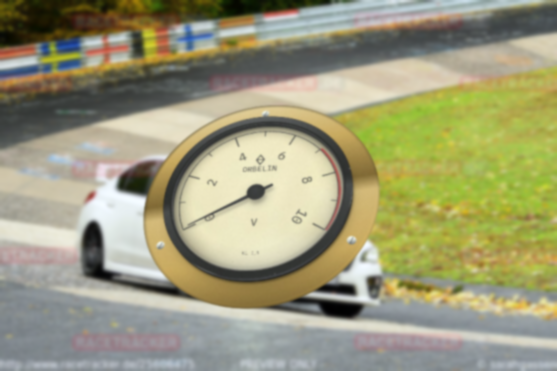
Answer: 0 V
